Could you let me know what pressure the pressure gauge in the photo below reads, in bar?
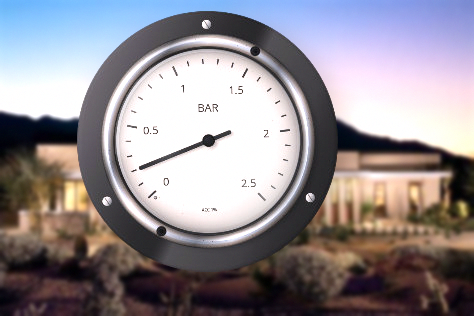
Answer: 0.2 bar
